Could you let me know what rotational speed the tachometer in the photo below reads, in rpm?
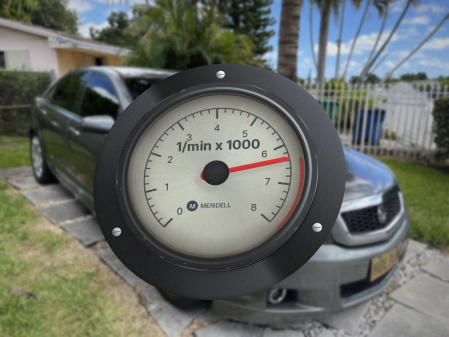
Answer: 6400 rpm
